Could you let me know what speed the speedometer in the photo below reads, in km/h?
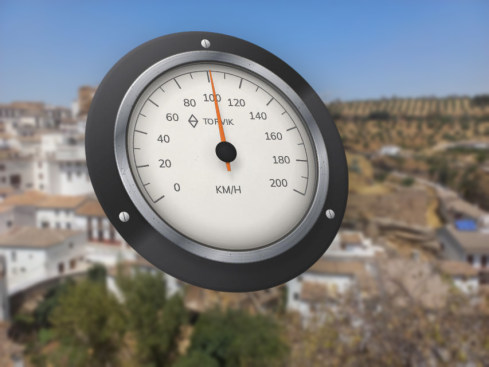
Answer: 100 km/h
